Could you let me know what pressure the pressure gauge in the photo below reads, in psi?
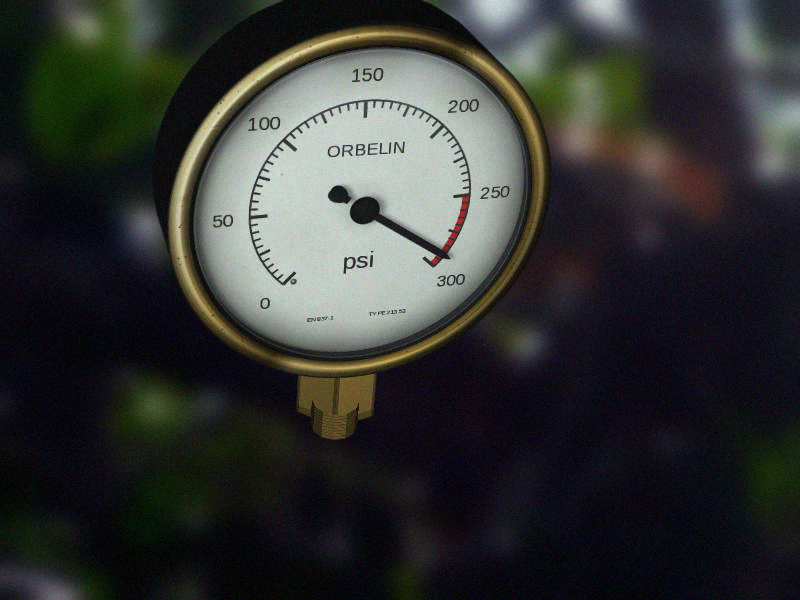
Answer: 290 psi
